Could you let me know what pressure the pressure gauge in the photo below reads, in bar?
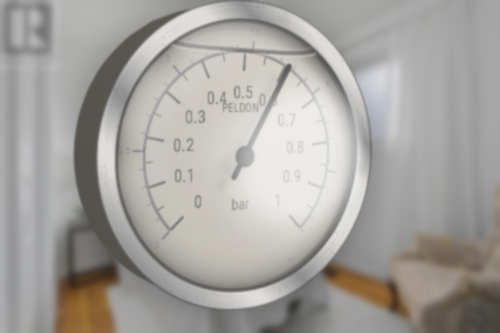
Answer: 0.6 bar
